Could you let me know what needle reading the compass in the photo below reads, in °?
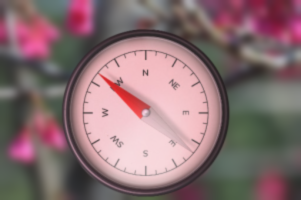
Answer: 310 °
